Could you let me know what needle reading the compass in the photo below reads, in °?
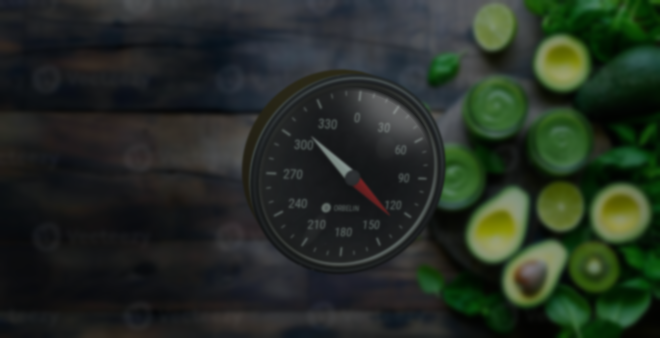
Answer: 130 °
